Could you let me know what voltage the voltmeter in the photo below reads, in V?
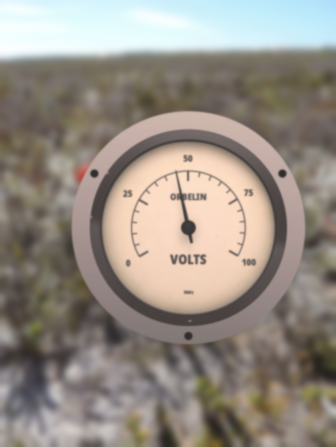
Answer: 45 V
